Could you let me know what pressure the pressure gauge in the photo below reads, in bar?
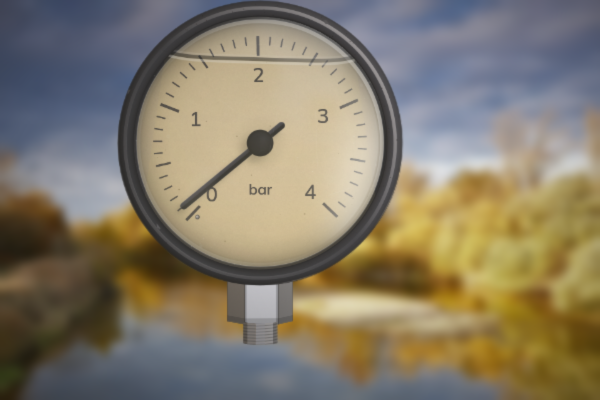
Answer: 0.1 bar
